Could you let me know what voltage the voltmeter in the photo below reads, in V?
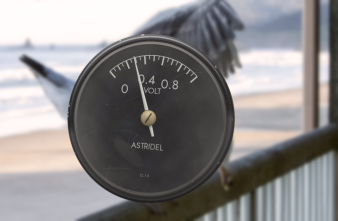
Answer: 0.3 V
